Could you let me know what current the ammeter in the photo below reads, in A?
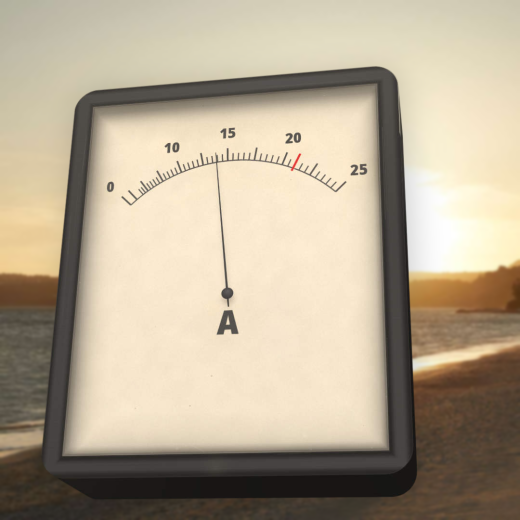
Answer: 14 A
